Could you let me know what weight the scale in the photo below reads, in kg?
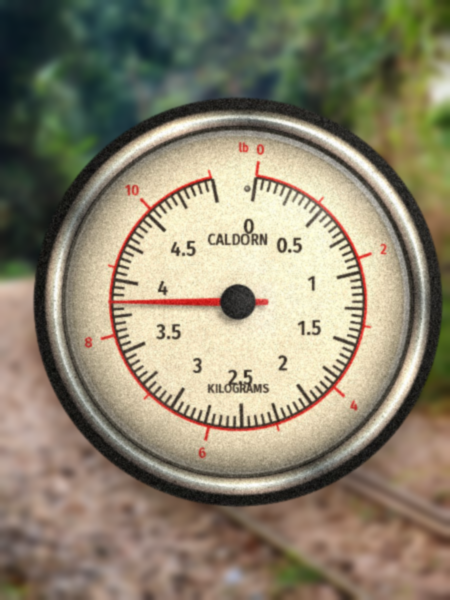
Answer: 3.85 kg
